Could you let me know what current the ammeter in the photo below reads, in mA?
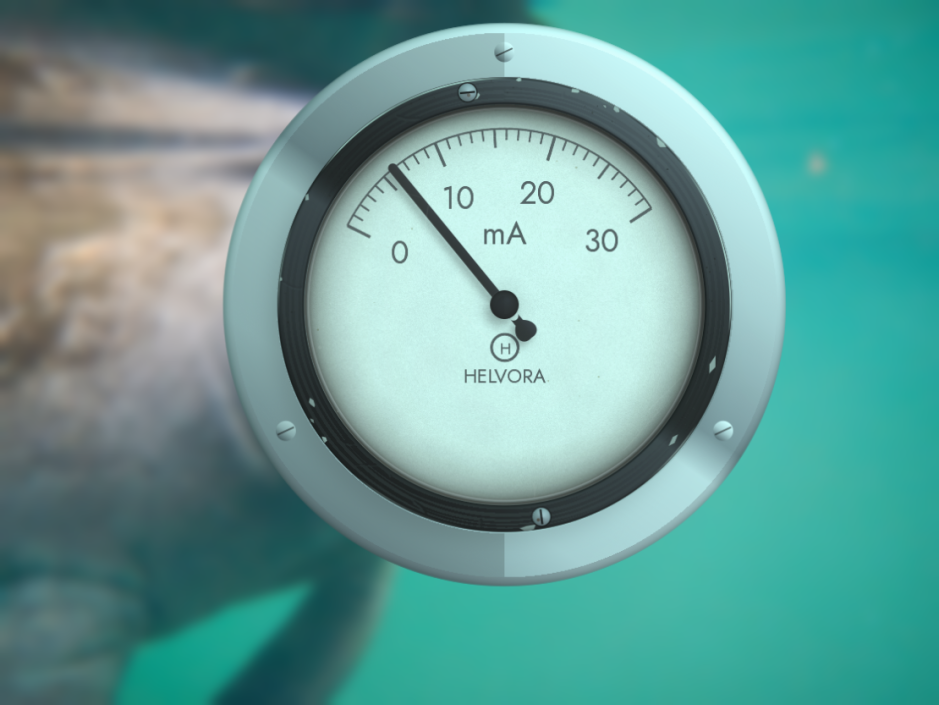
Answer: 6 mA
